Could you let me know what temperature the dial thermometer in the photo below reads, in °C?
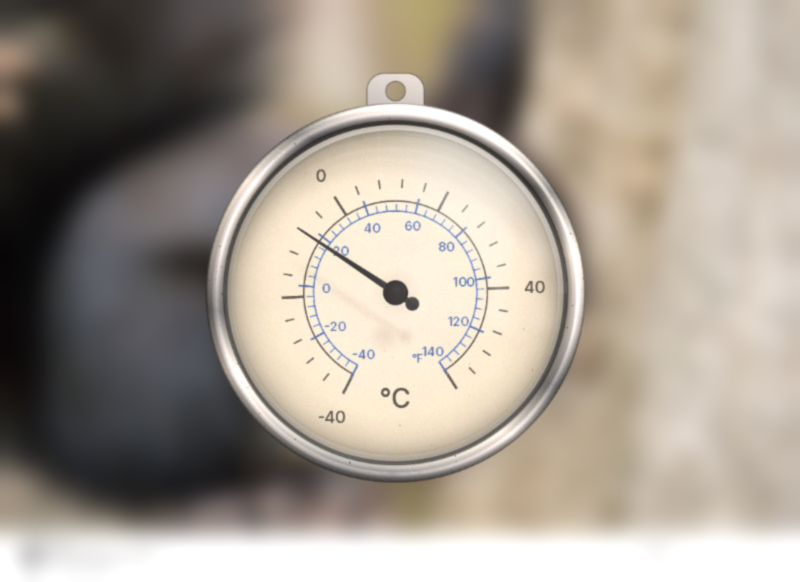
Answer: -8 °C
